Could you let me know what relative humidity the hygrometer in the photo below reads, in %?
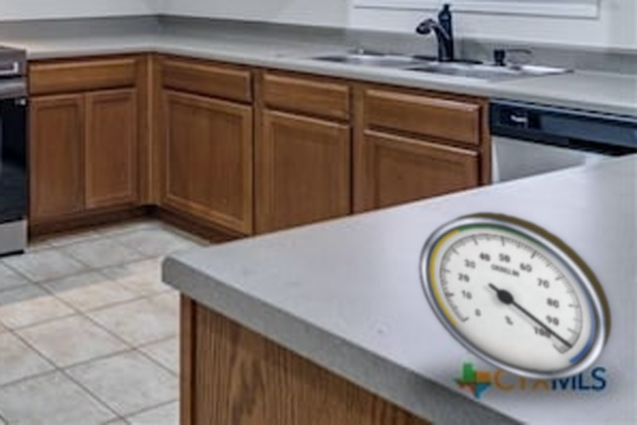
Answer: 95 %
